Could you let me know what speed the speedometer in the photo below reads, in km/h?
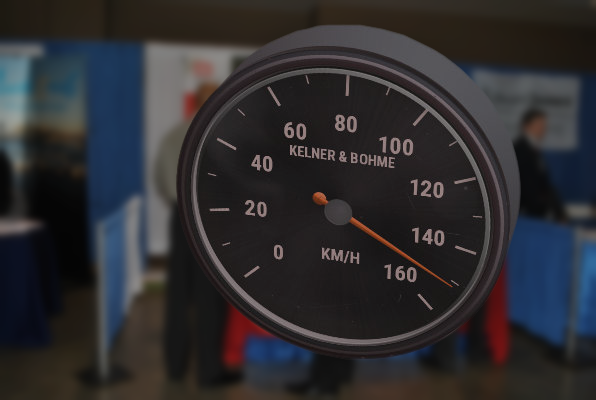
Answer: 150 km/h
